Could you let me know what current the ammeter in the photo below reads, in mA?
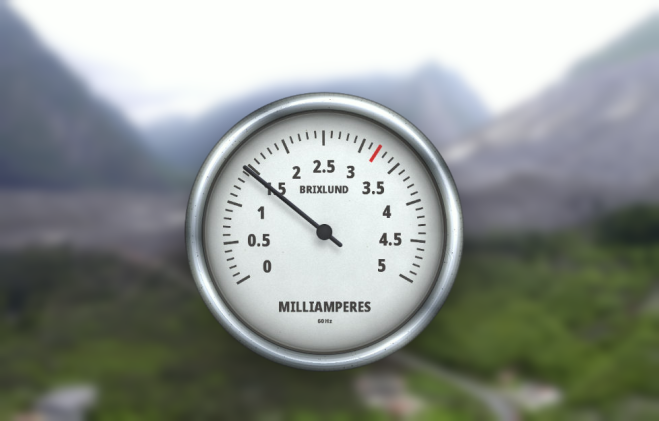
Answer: 1.45 mA
